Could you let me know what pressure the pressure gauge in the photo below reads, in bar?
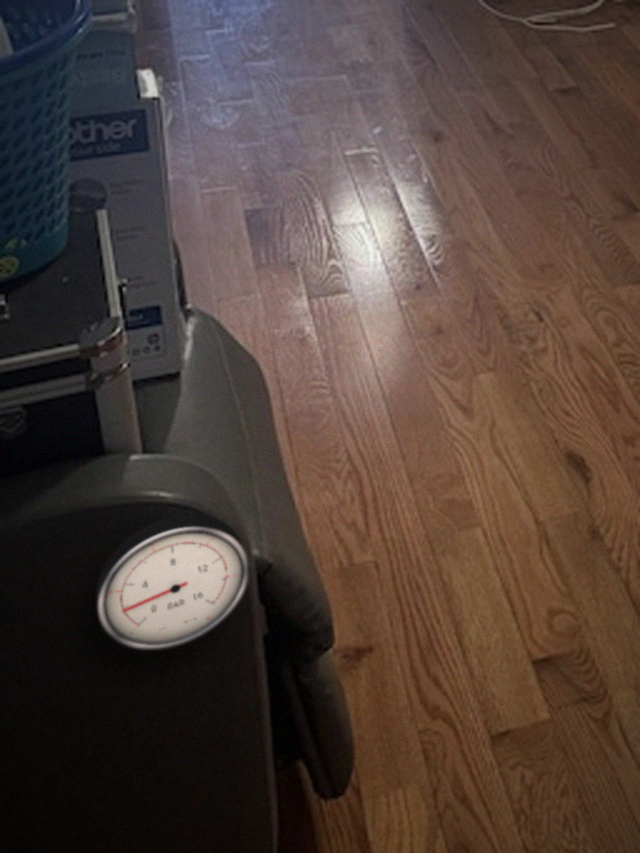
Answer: 2 bar
